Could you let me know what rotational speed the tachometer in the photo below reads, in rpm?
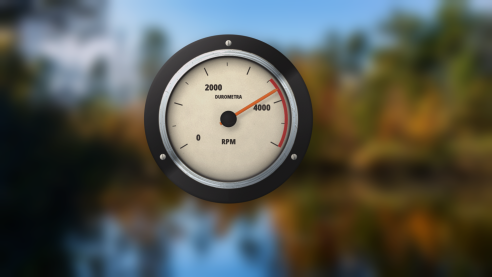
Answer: 3750 rpm
